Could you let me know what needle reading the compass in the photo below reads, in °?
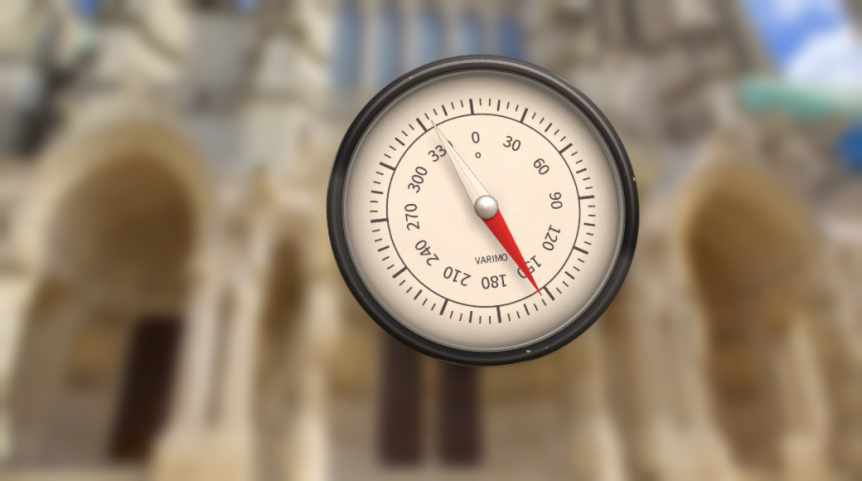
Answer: 155 °
